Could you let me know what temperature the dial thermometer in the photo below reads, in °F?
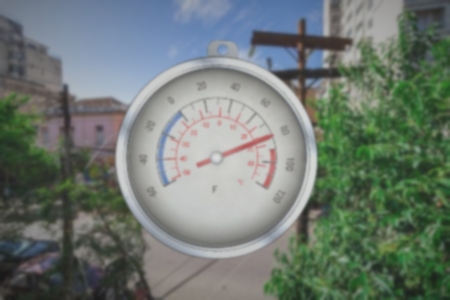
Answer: 80 °F
